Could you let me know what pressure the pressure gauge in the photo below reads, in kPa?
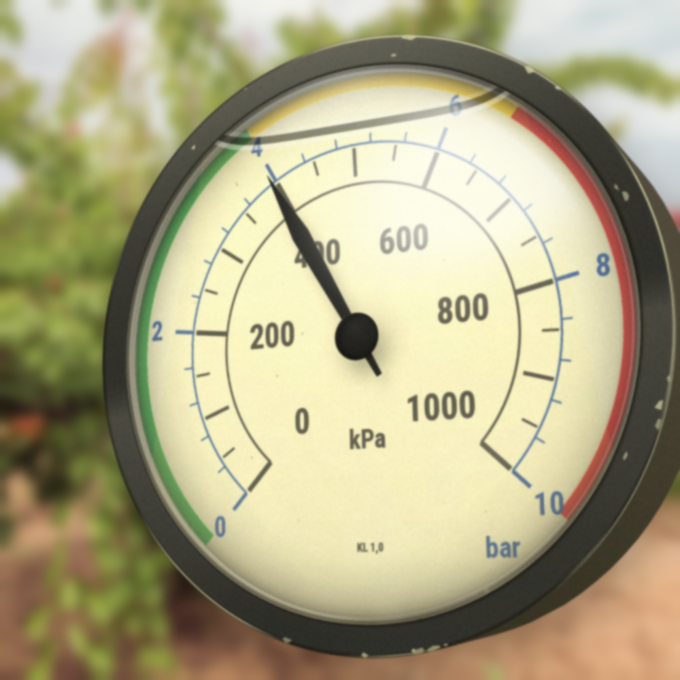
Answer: 400 kPa
